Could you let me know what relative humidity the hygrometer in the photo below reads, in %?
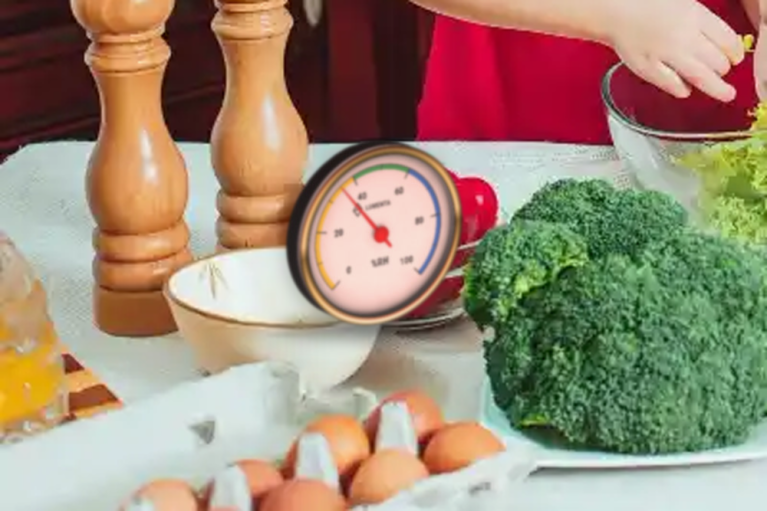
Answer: 35 %
